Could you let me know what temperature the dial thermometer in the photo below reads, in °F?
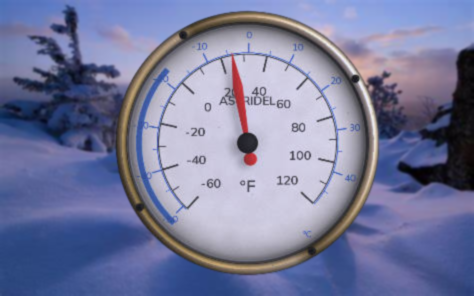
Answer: 25 °F
